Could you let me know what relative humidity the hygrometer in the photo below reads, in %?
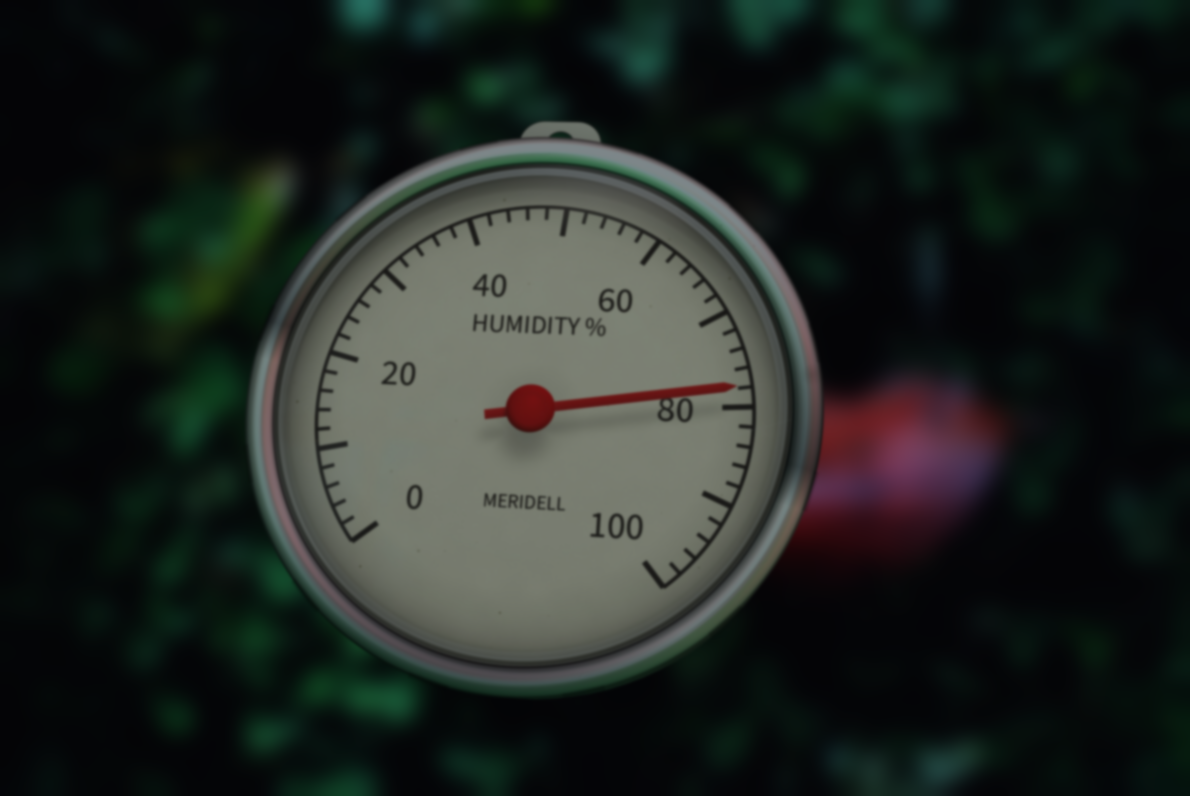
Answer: 78 %
